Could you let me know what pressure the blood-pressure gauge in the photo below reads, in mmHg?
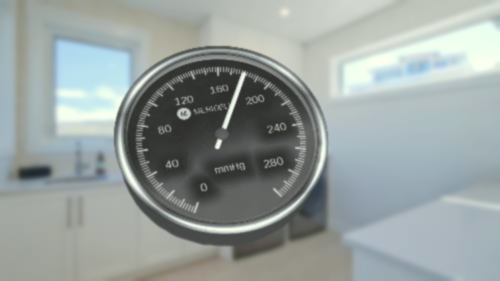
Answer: 180 mmHg
